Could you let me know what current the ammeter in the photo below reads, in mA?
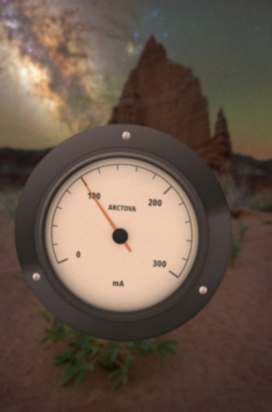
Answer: 100 mA
